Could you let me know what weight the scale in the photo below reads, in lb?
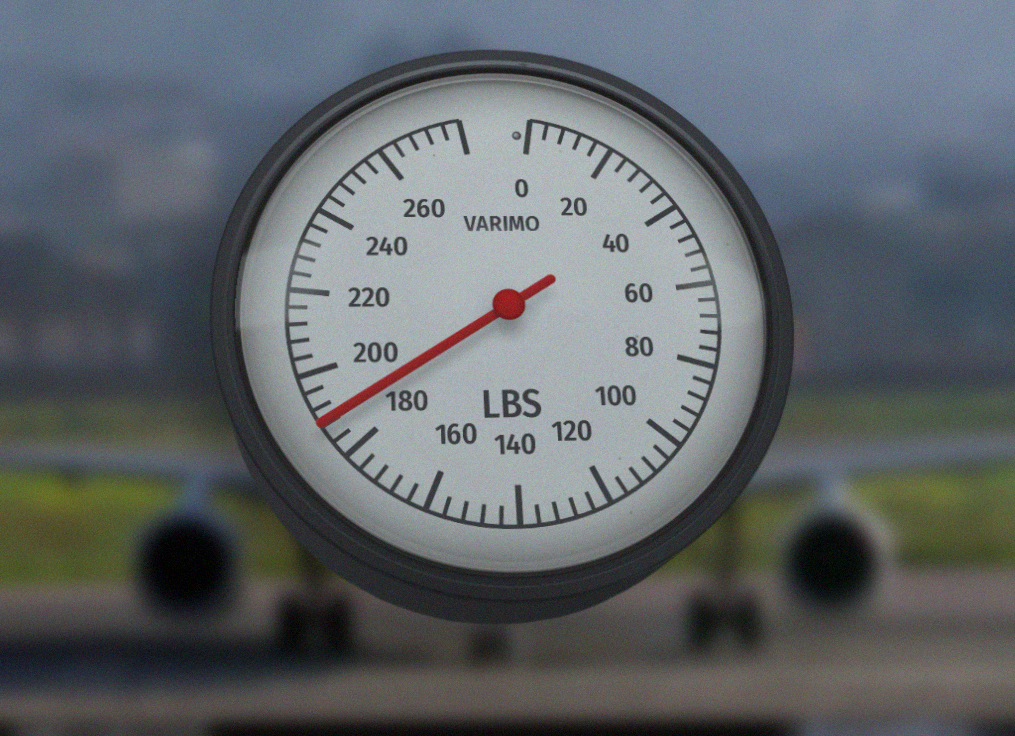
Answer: 188 lb
